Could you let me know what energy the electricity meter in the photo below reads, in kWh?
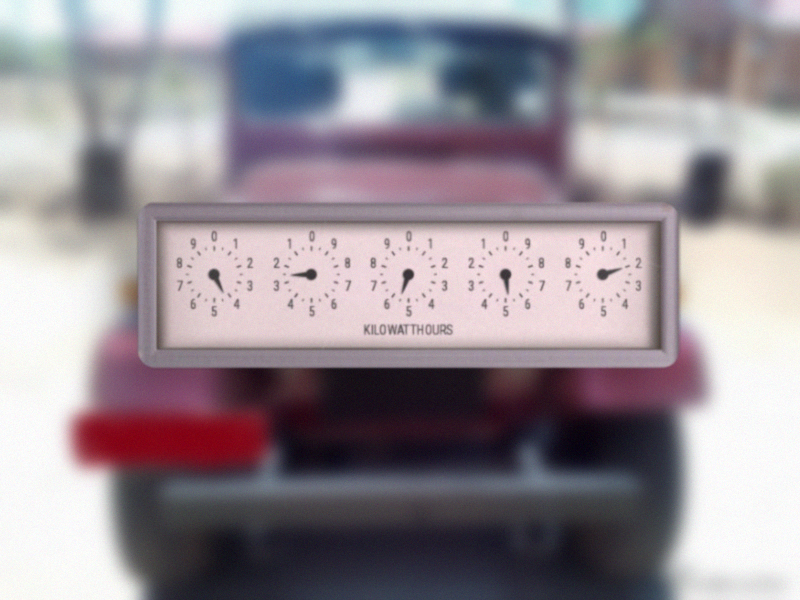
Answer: 42552 kWh
